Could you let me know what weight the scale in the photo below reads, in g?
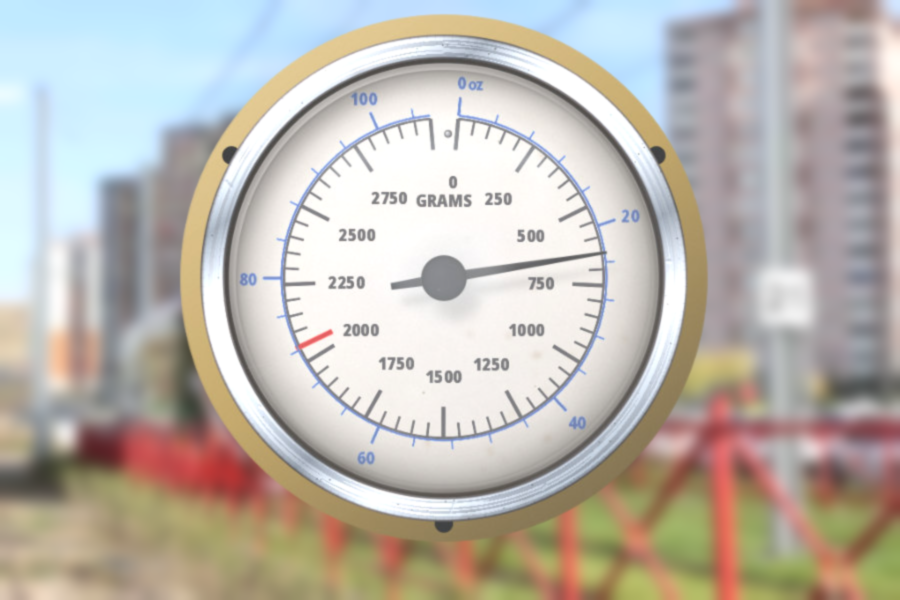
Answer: 650 g
